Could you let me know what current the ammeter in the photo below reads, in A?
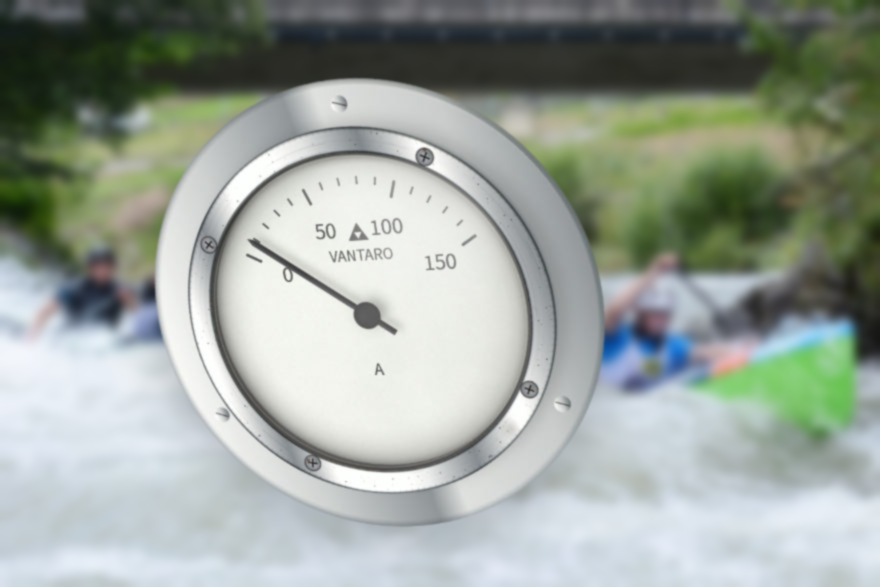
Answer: 10 A
